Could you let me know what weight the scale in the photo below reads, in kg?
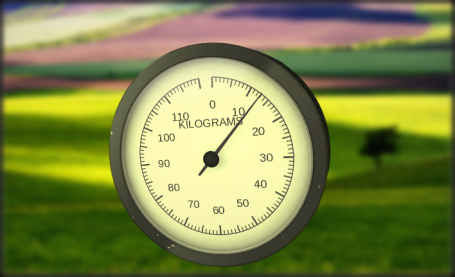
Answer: 13 kg
